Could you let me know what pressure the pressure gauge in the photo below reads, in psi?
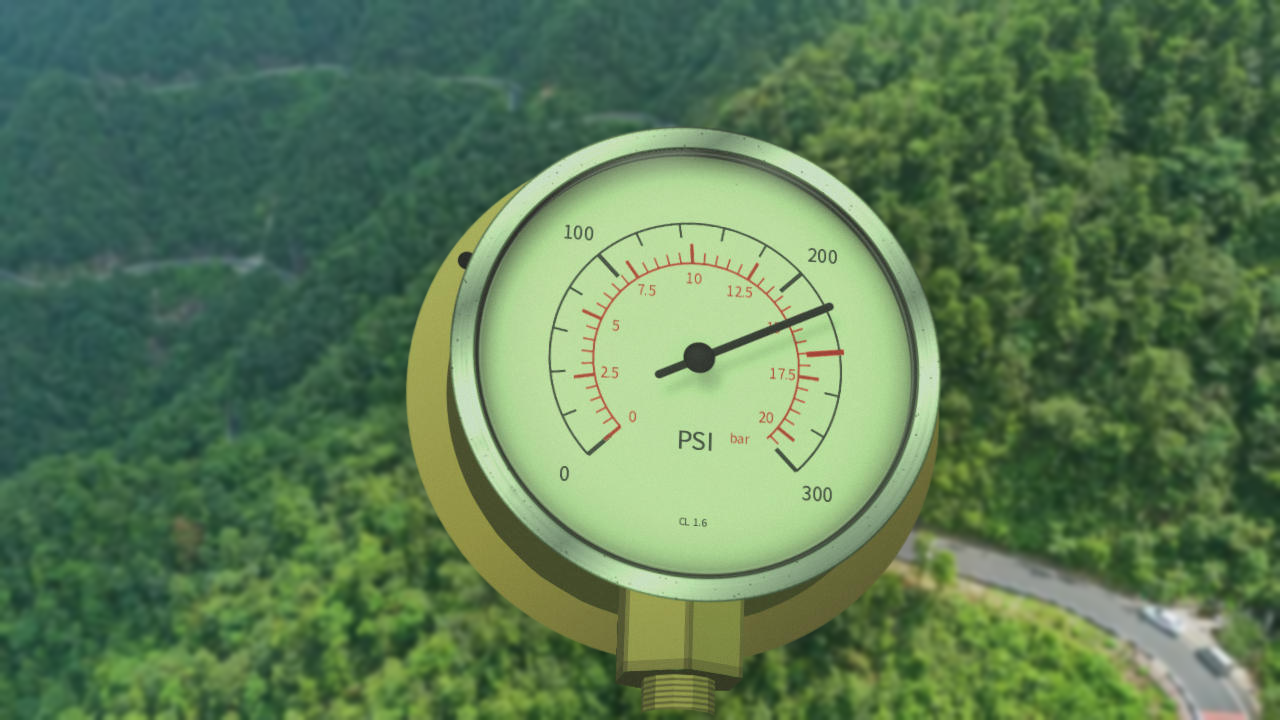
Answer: 220 psi
